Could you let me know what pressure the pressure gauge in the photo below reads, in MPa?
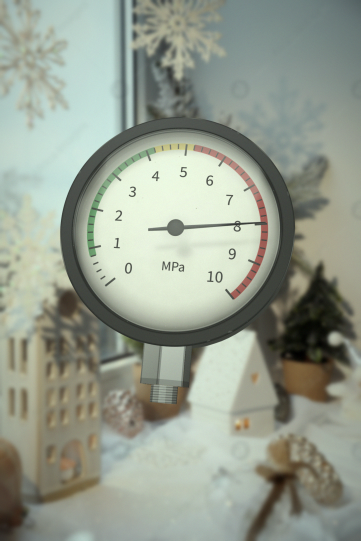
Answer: 8 MPa
